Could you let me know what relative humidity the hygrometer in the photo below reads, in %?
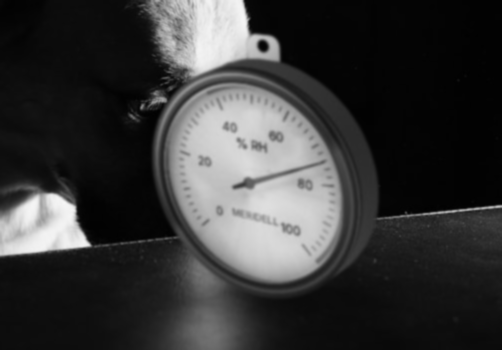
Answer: 74 %
